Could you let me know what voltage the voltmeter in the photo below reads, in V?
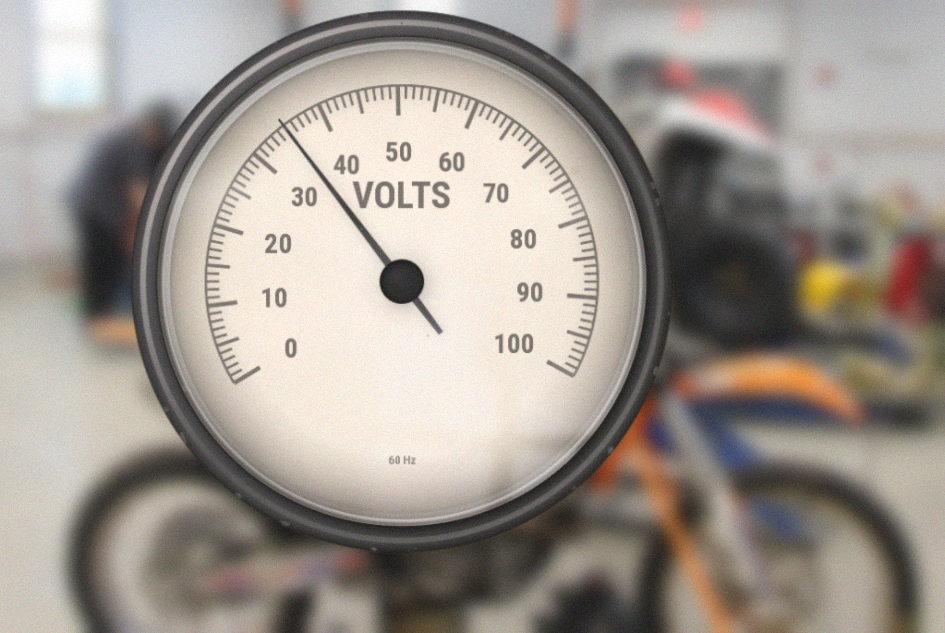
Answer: 35 V
